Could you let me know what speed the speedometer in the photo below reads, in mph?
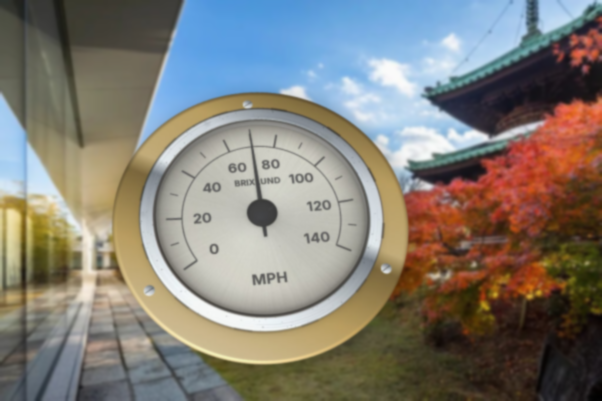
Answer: 70 mph
